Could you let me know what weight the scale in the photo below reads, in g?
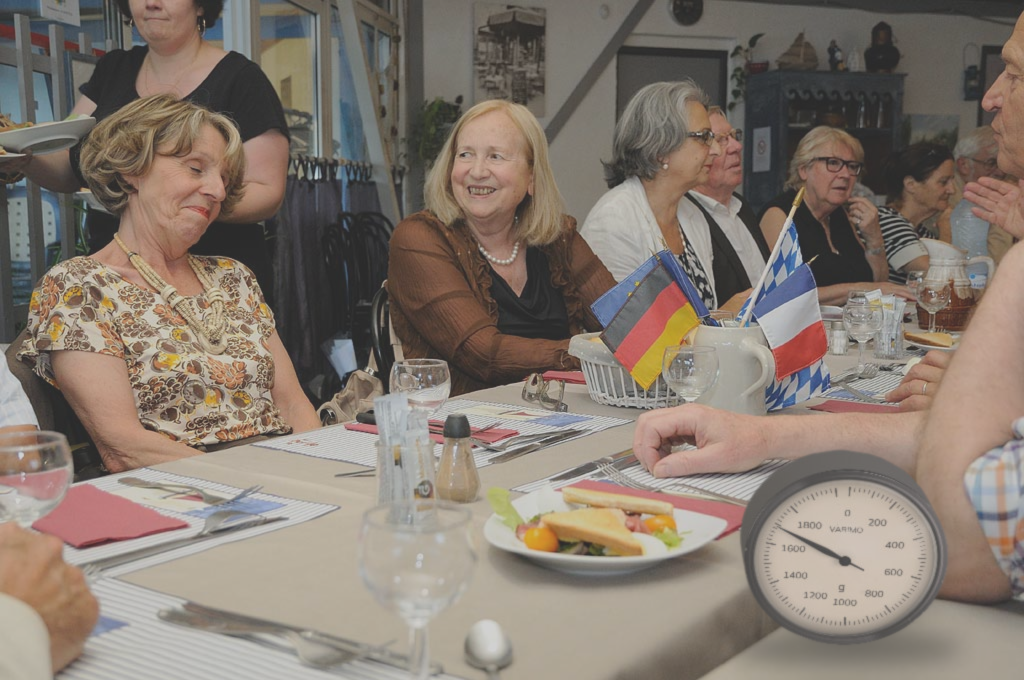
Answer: 1700 g
